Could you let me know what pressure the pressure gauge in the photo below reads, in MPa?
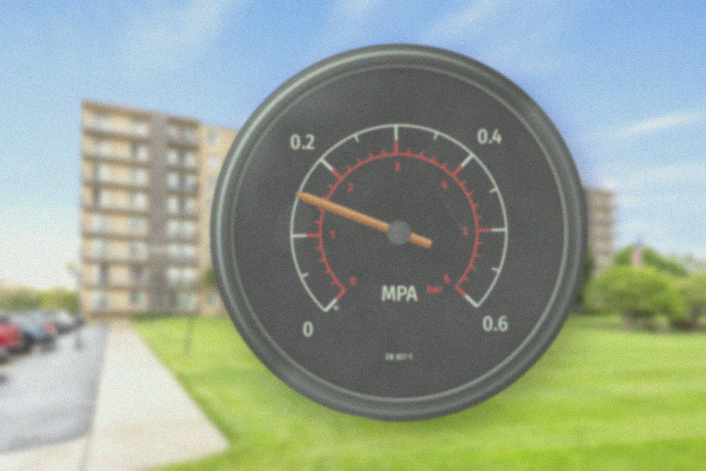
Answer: 0.15 MPa
